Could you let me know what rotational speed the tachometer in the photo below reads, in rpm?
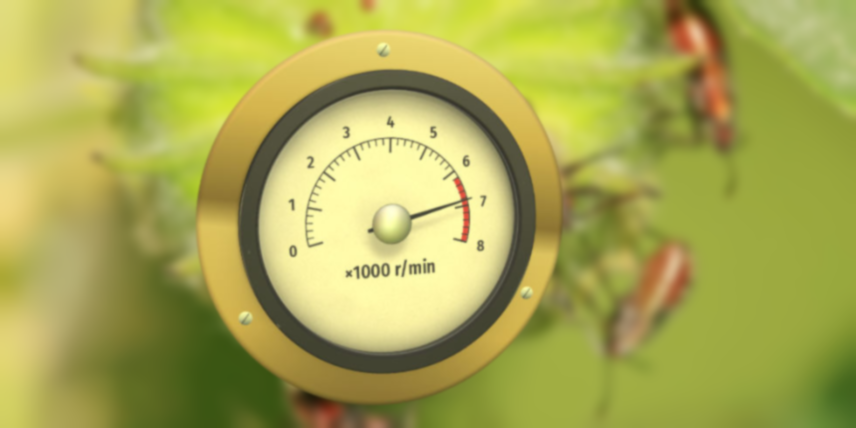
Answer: 6800 rpm
